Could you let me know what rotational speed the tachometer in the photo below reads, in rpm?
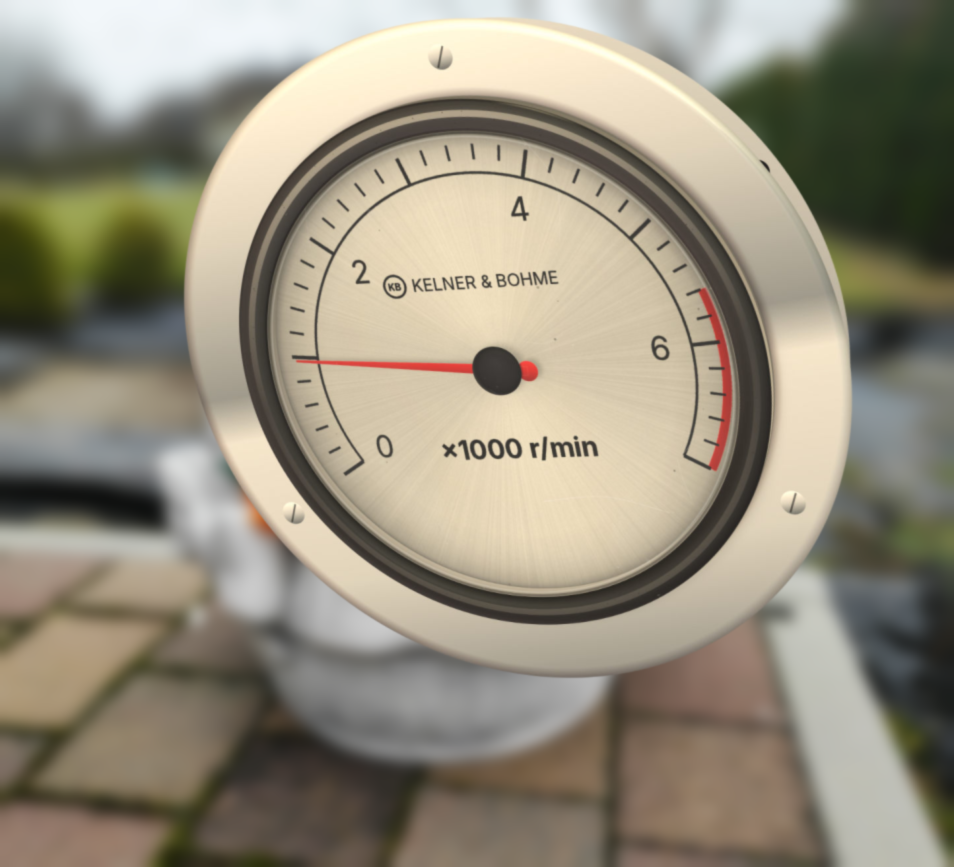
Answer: 1000 rpm
